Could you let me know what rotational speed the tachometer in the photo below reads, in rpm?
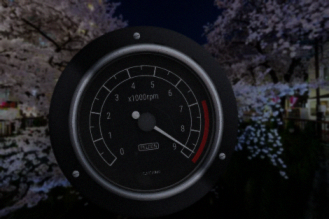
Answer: 8750 rpm
